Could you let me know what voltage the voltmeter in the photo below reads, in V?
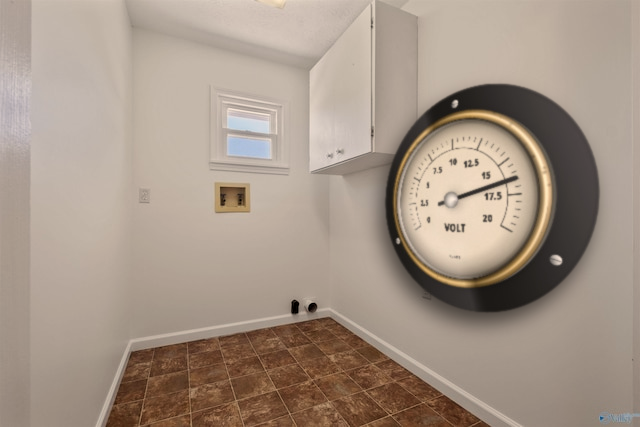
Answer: 16.5 V
